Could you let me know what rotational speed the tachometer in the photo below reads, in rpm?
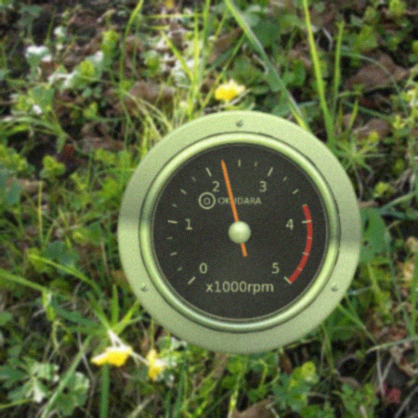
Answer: 2250 rpm
